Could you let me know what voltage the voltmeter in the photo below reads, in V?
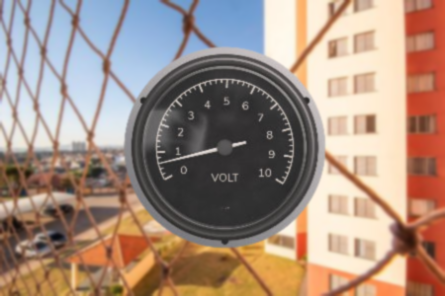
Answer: 0.6 V
